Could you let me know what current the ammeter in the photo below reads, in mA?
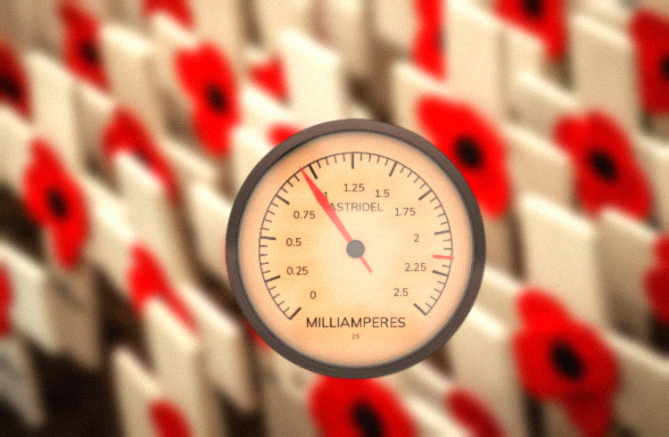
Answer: 0.95 mA
